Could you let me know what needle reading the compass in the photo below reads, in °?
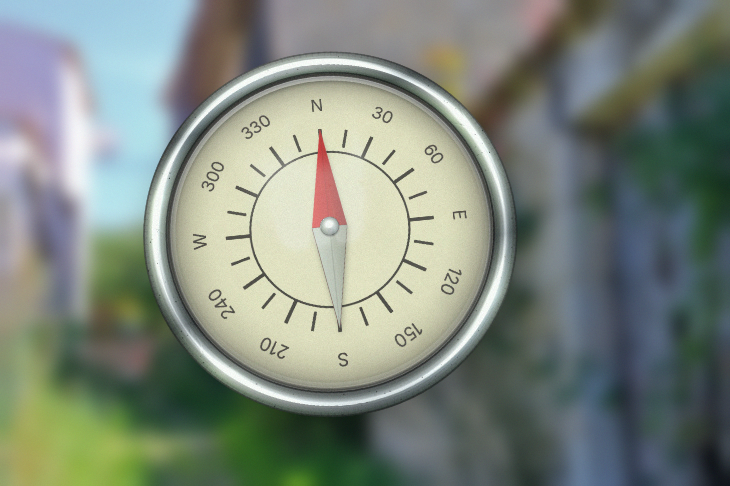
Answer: 0 °
